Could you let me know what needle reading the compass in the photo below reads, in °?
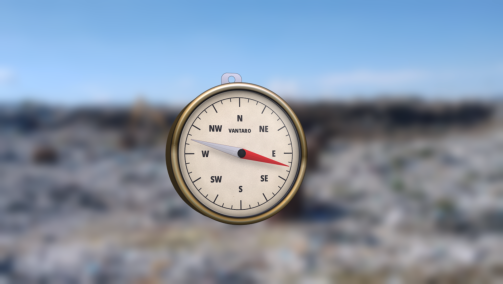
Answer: 105 °
